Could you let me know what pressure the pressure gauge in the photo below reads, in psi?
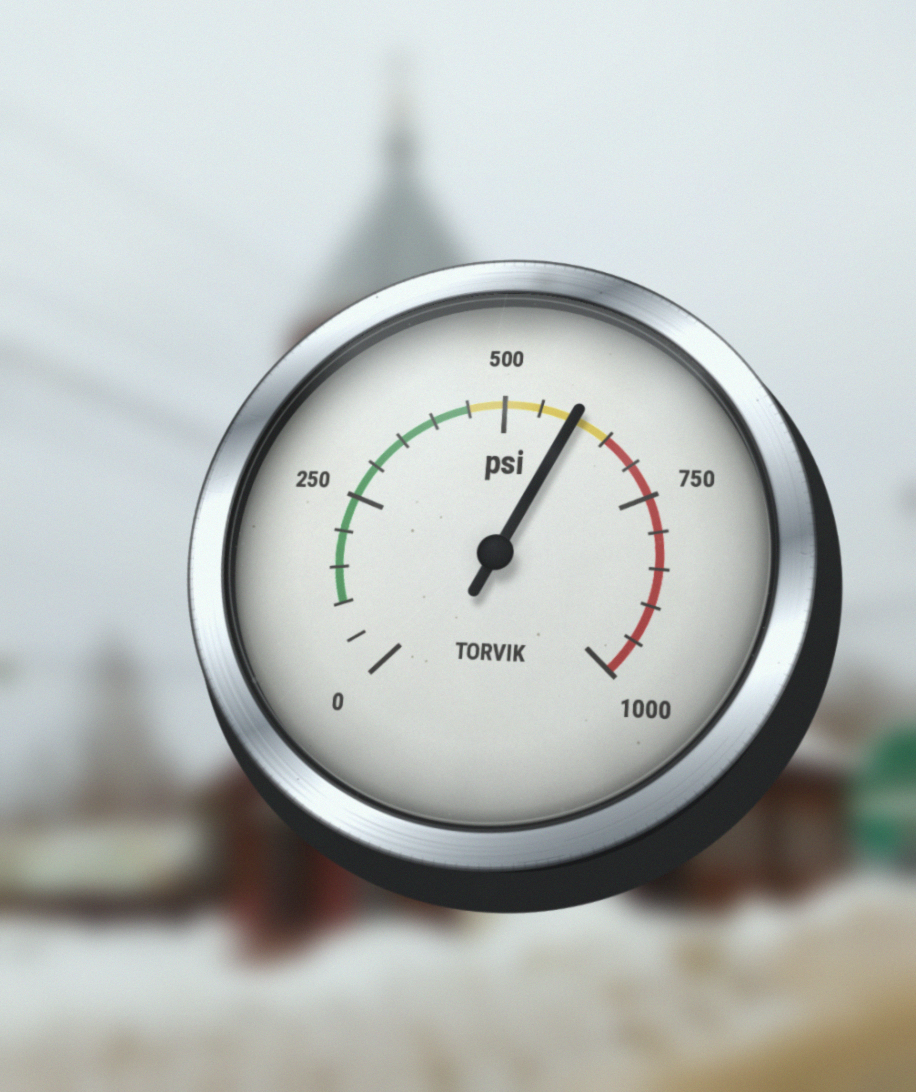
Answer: 600 psi
